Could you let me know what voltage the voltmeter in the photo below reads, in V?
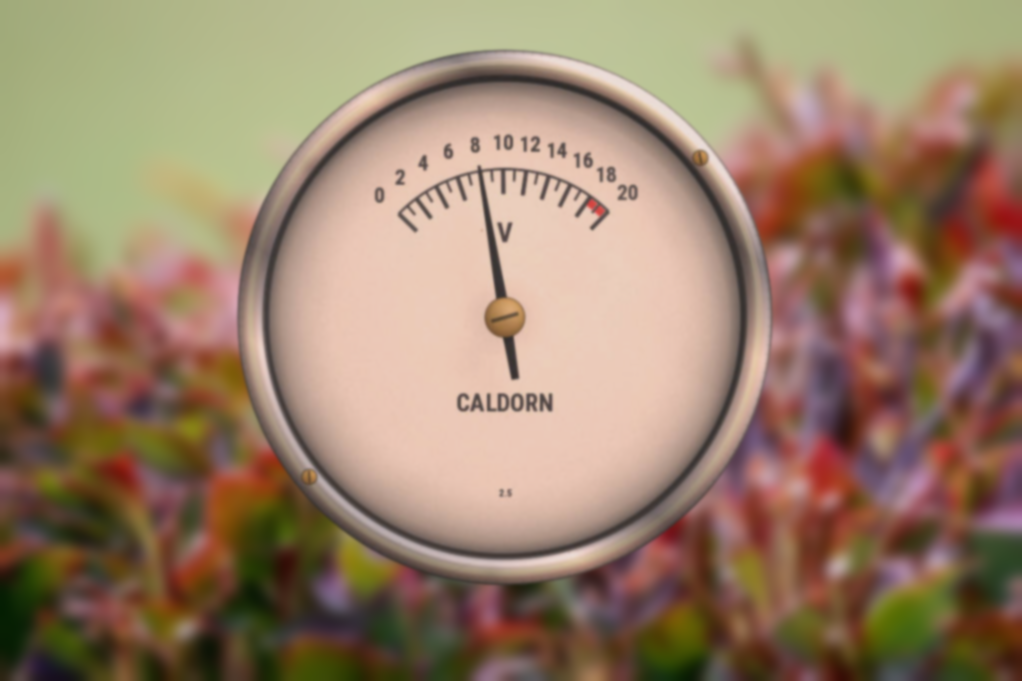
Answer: 8 V
